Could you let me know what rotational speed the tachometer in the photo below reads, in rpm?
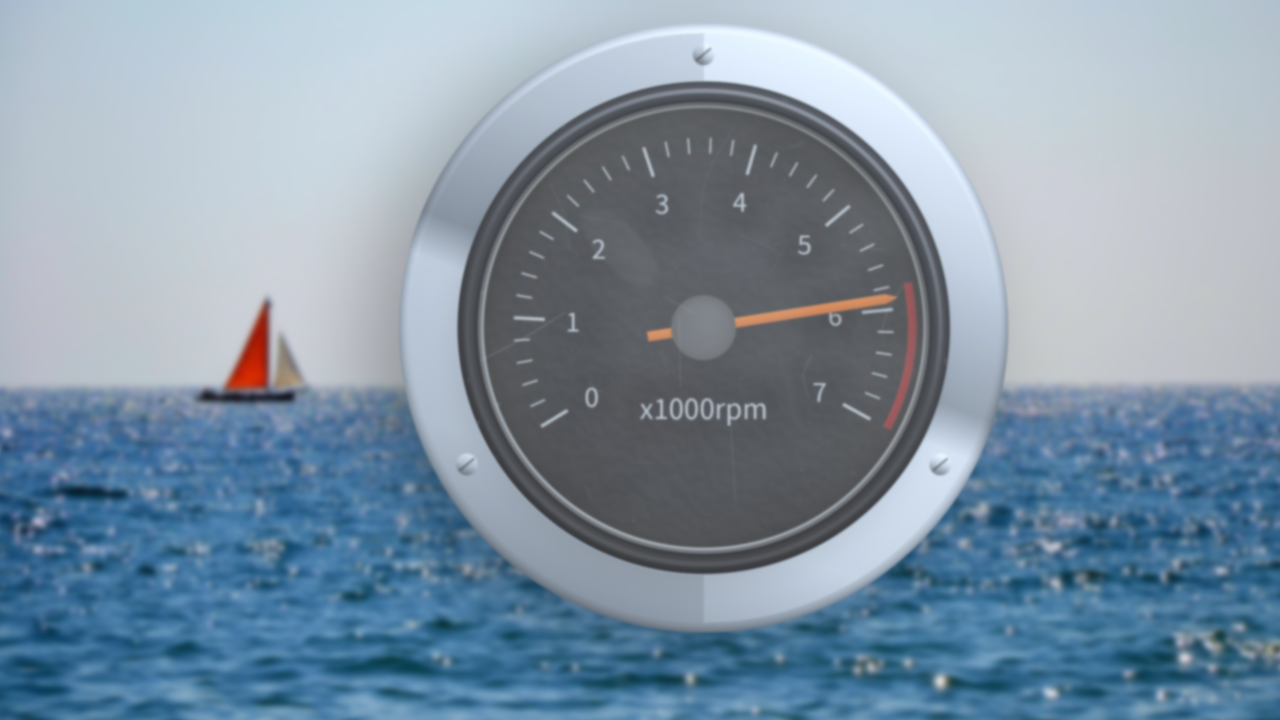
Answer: 5900 rpm
